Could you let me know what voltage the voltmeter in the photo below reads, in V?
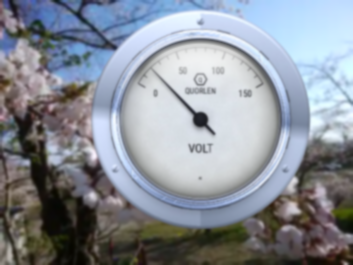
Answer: 20 V
